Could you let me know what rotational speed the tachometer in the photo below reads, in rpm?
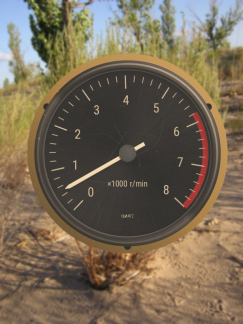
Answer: 500 rpm
